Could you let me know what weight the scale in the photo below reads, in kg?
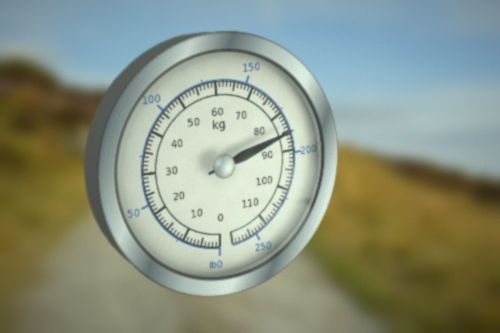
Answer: 85 kg
